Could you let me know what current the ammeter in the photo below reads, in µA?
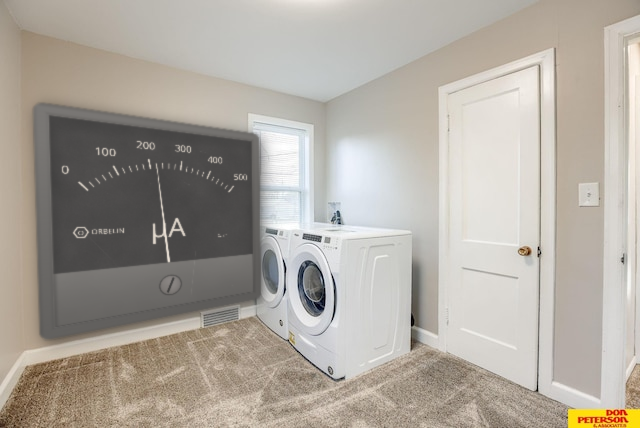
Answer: 220 µA
